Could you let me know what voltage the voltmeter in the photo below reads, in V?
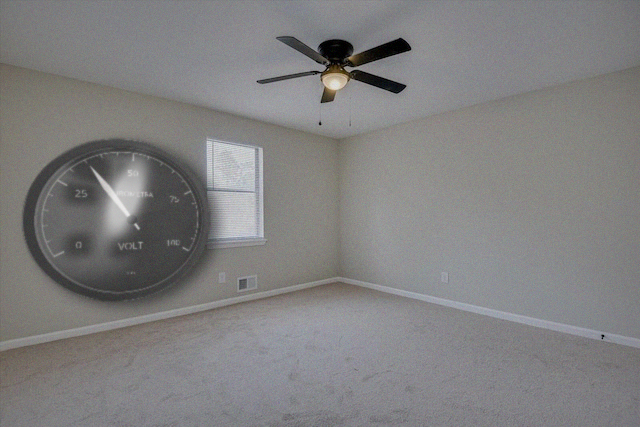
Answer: 35 V
